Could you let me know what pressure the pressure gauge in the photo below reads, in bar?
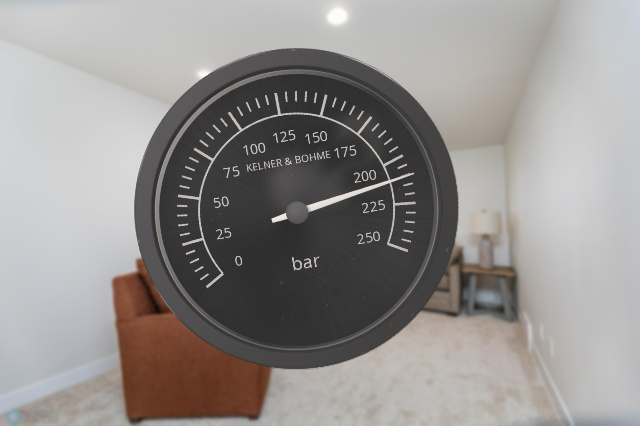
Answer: 210 bar
